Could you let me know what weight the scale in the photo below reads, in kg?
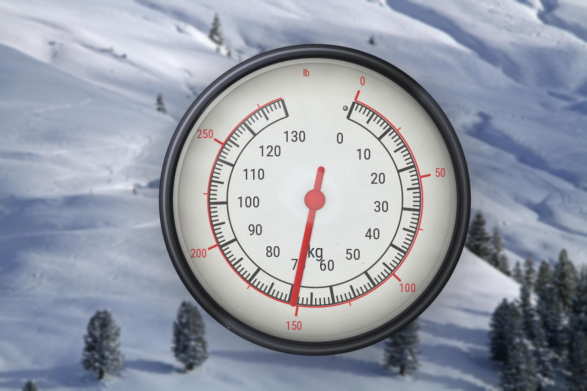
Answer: 69 kg
